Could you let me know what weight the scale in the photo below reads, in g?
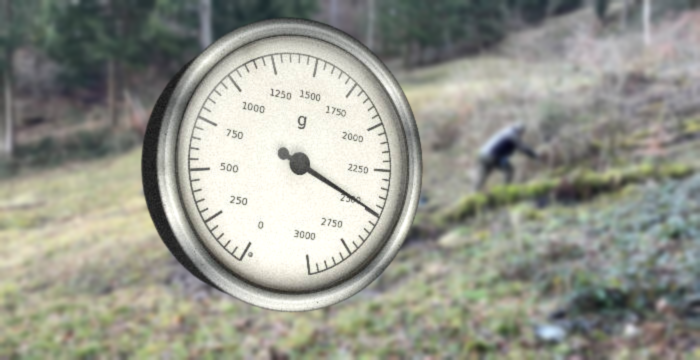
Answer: 2500 g
